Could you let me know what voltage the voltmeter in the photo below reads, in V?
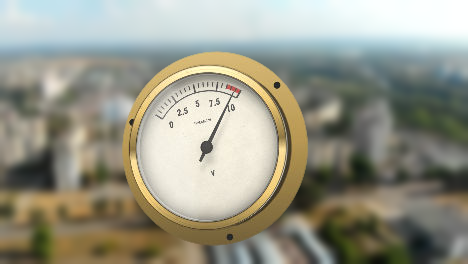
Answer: 9.5 V
